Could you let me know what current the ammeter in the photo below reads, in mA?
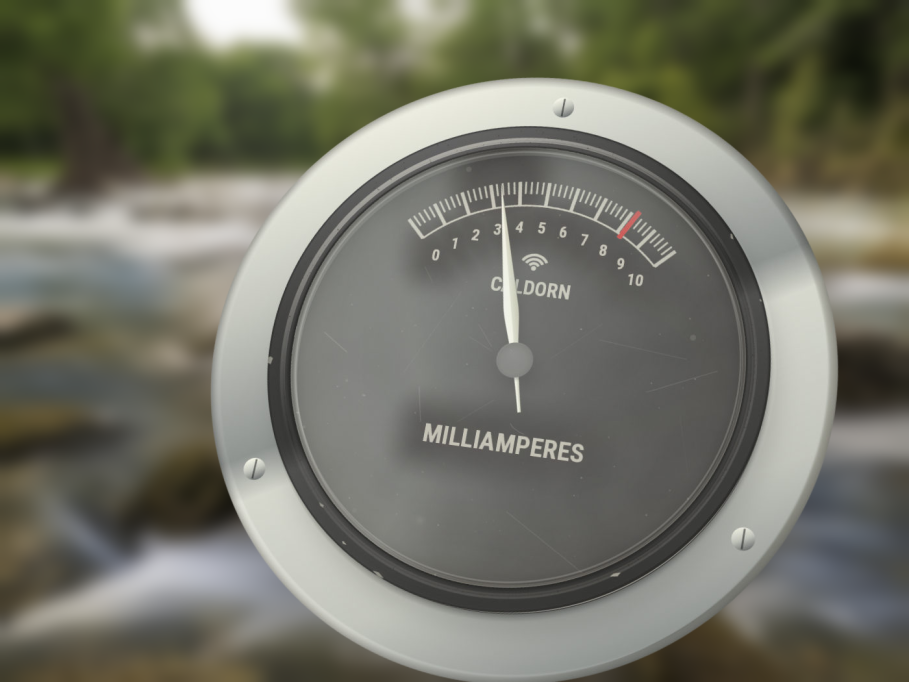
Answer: 3.4 mA
